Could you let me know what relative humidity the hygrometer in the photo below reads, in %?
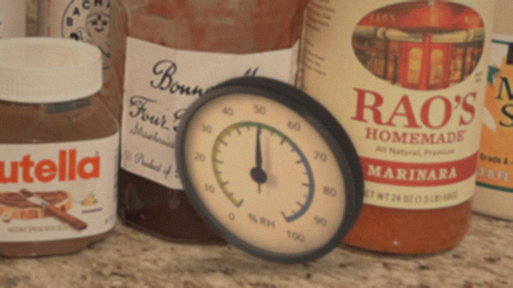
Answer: 50 %
